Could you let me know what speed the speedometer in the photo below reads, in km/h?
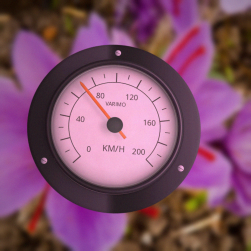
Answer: 70 km/h
